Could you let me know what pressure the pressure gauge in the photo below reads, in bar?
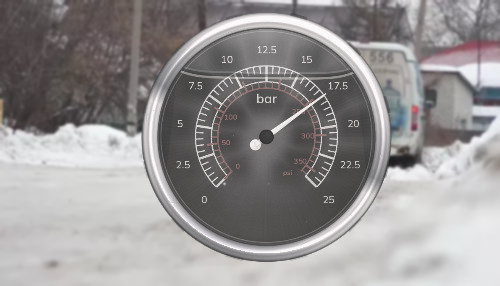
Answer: 17.5 bar
